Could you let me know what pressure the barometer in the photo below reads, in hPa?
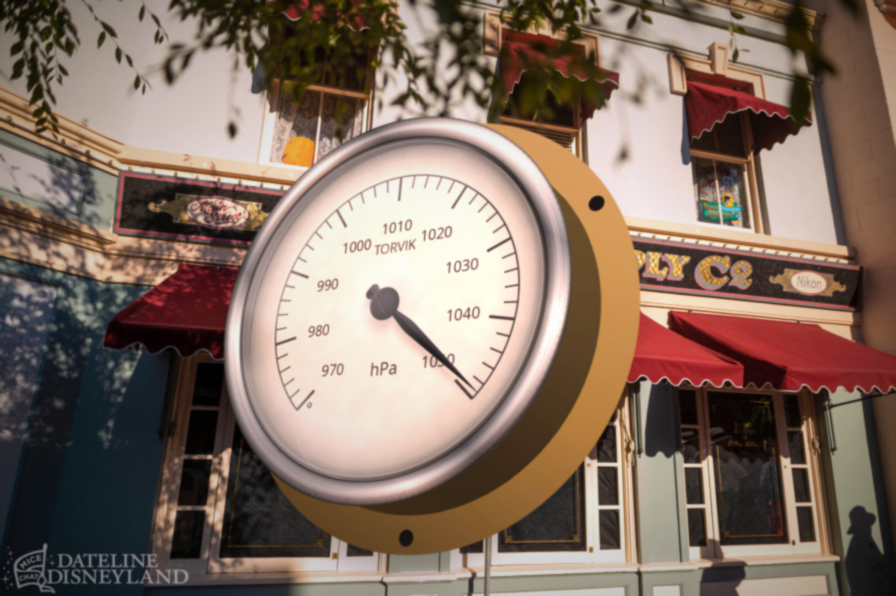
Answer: 1049 hPa
